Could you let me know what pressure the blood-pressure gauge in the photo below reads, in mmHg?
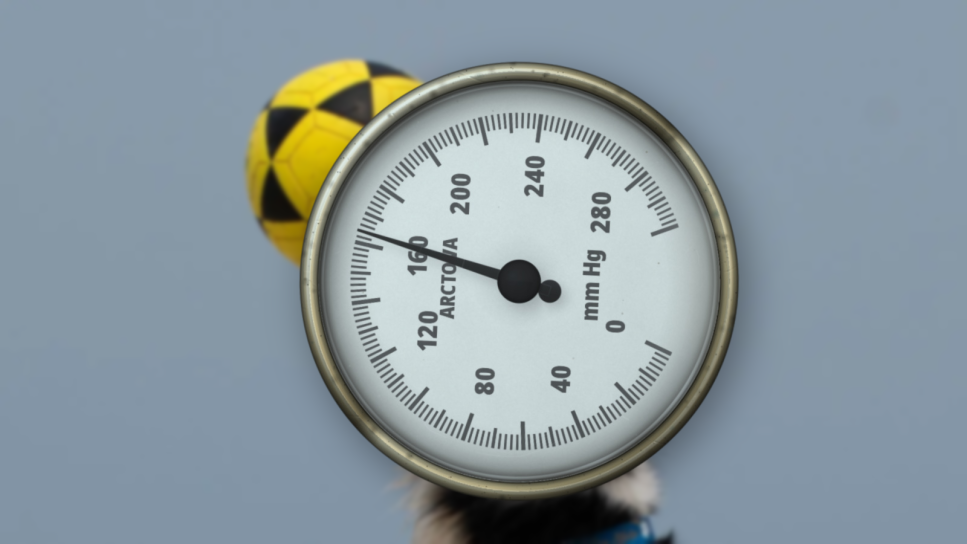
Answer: 164 mmHg
